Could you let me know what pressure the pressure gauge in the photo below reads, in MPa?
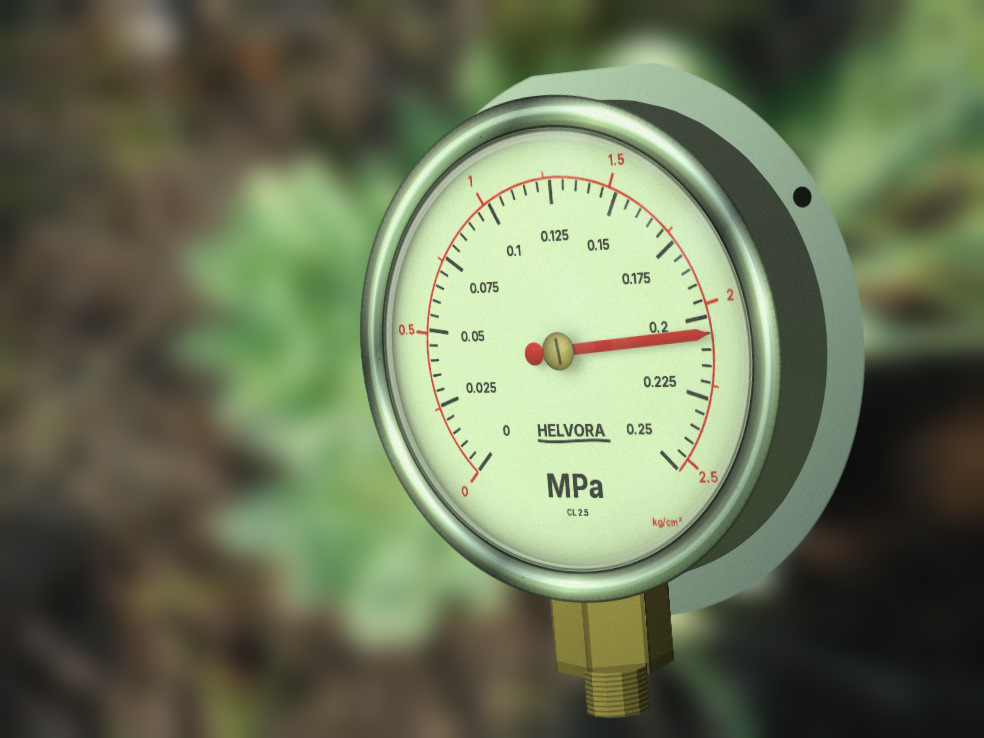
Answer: 0.205 MPa
